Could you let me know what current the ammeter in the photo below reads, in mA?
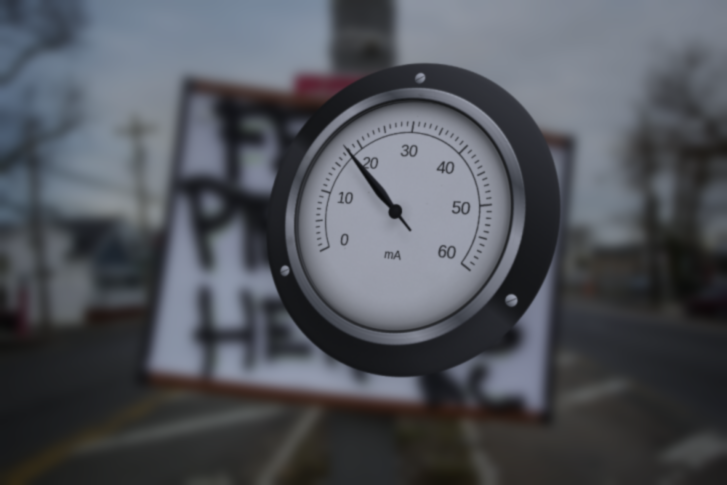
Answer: 18 mA
